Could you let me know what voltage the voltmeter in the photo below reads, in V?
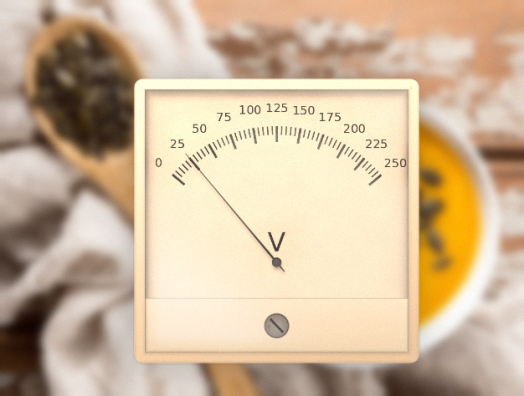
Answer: 25 V
